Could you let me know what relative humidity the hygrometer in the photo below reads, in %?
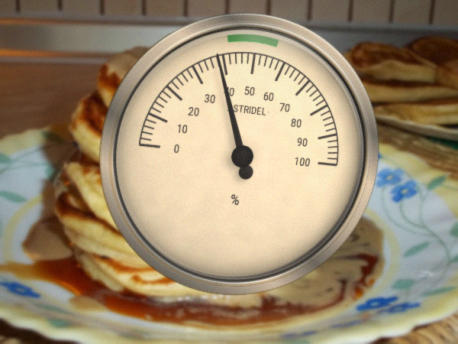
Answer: 38 %
